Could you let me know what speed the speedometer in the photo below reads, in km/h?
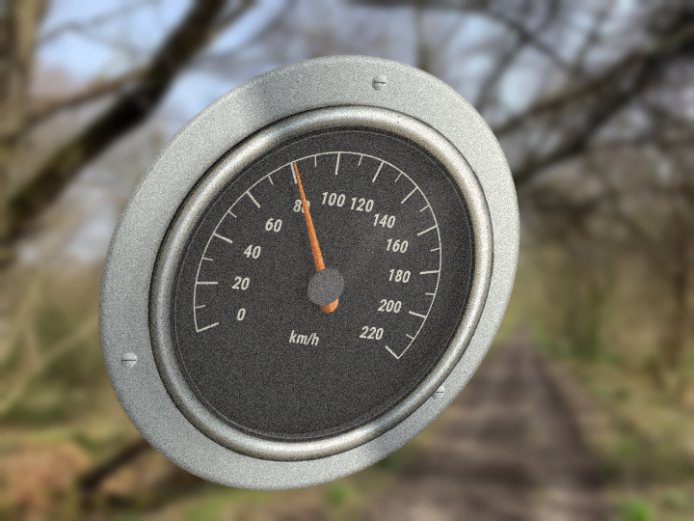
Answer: 80 km/h
